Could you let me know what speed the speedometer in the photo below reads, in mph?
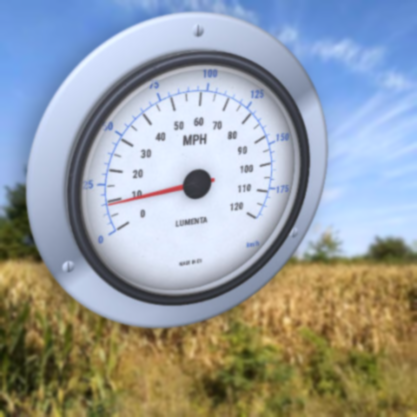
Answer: 10 mph
